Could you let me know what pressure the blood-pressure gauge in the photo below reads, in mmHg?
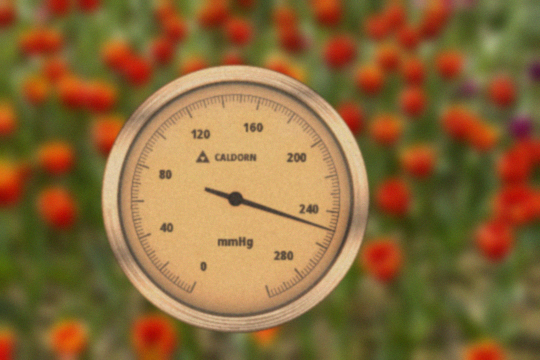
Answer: 250 mmHg
